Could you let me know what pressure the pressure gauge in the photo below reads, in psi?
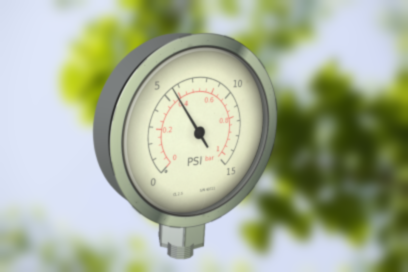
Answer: 5.5 psi
